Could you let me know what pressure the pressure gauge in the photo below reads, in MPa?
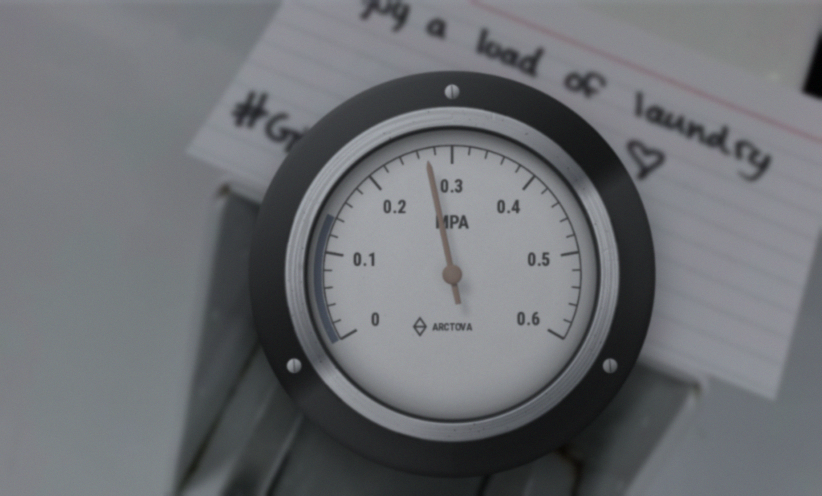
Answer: 0.27 MPa
